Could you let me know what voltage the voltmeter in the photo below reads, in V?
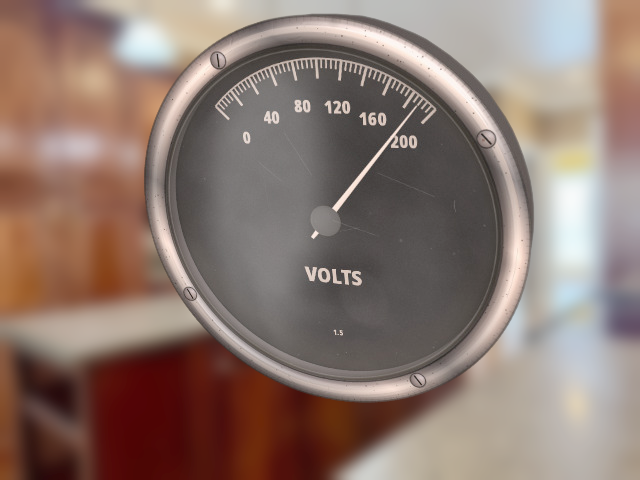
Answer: 188 V
